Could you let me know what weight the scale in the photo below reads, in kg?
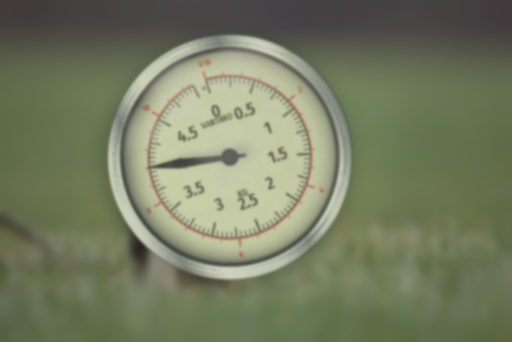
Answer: 4 kg
